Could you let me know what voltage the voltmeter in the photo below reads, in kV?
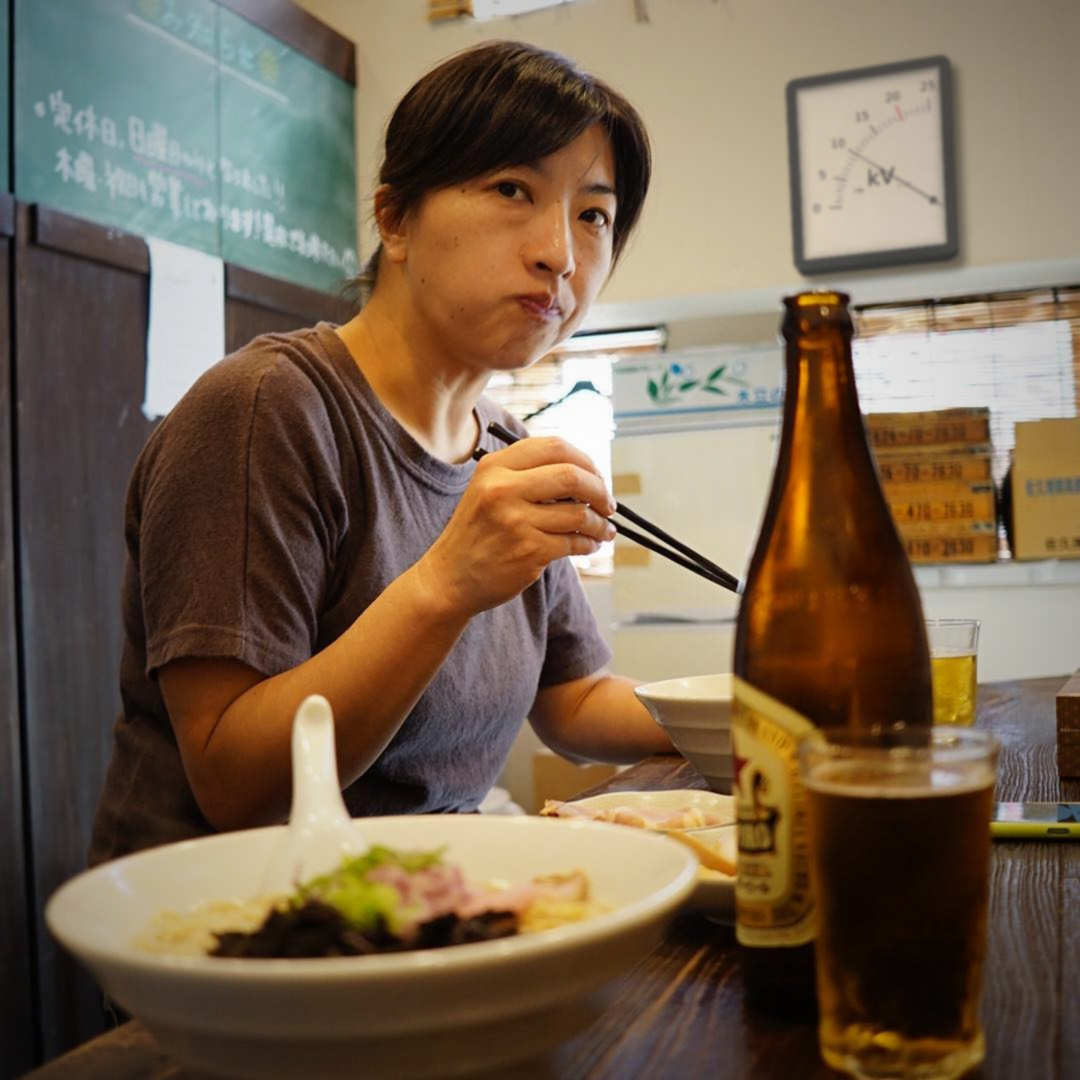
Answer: 10 kV
